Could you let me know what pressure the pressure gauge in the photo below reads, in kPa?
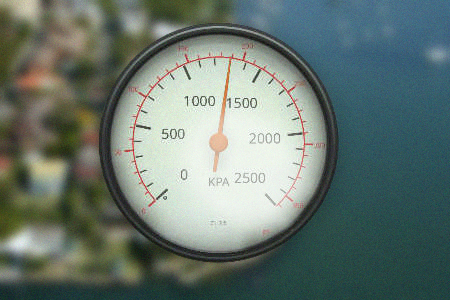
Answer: 1300 kPa
